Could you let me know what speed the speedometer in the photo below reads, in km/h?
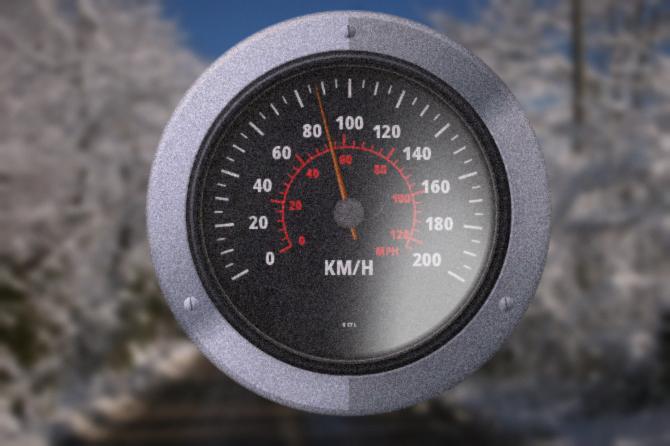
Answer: 87.5 km/h
